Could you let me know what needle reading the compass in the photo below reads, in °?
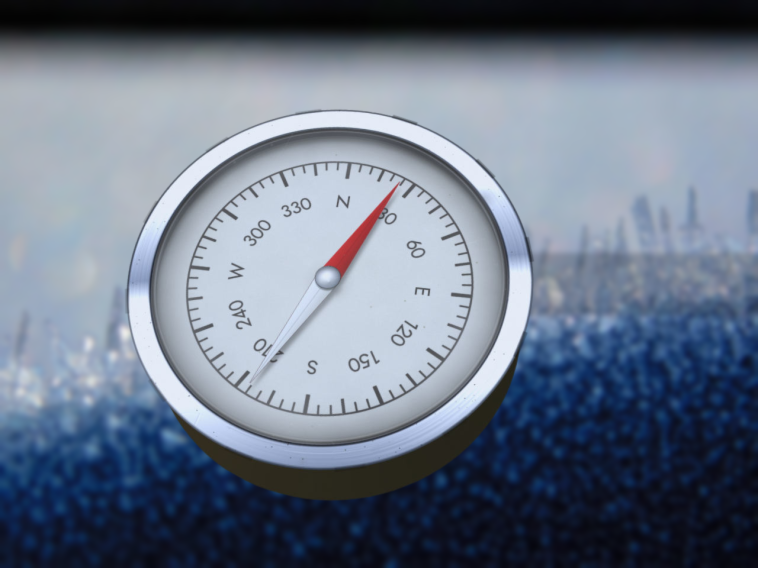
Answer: 25 °
